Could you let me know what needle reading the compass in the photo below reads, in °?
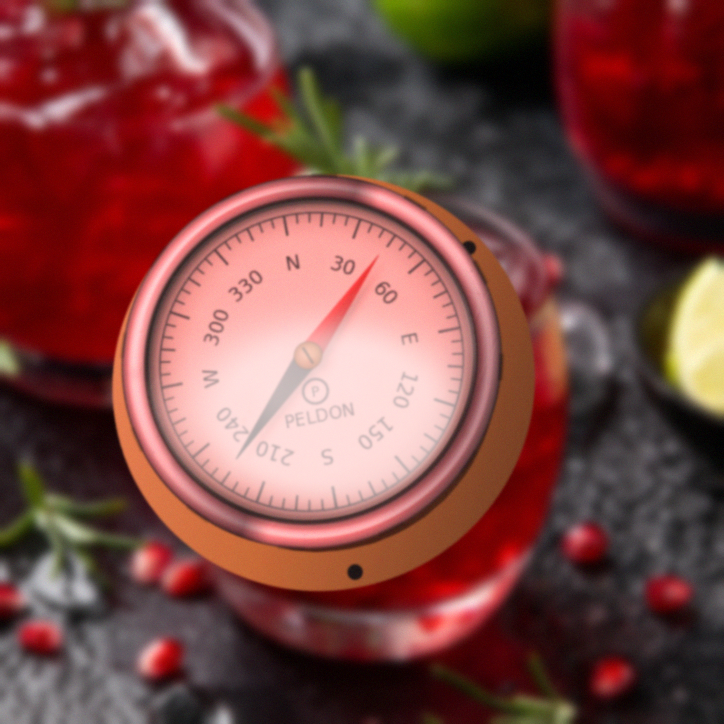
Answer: 45 °
